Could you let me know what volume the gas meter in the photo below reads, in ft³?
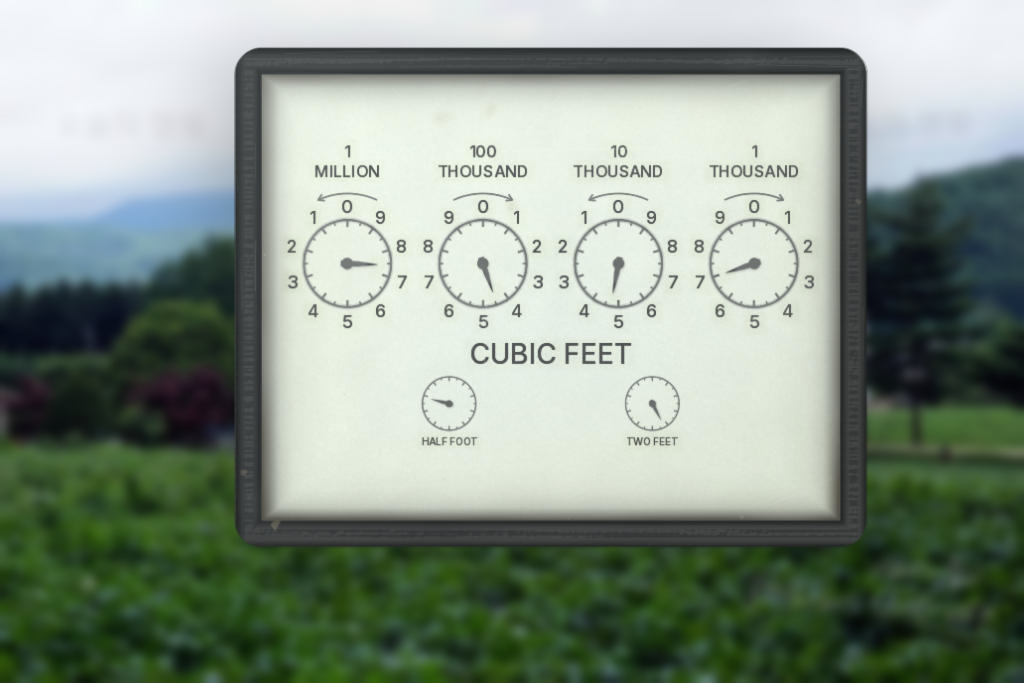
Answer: 744700 ft³
